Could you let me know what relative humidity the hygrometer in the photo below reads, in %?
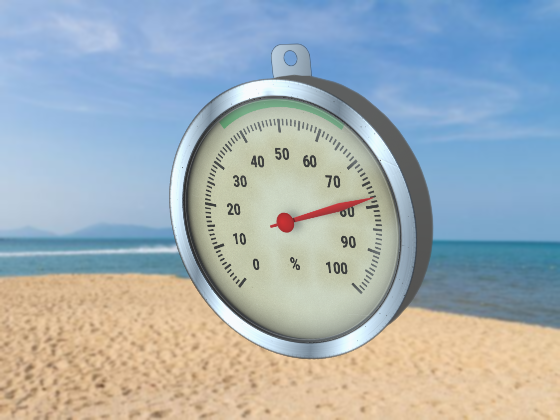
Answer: 78 %
